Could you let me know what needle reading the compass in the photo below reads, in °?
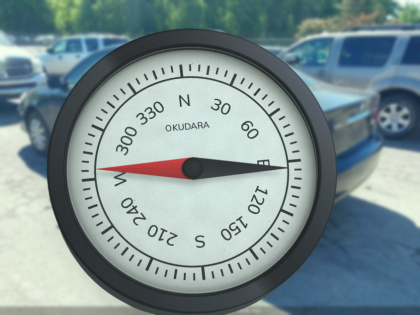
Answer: 275 °
